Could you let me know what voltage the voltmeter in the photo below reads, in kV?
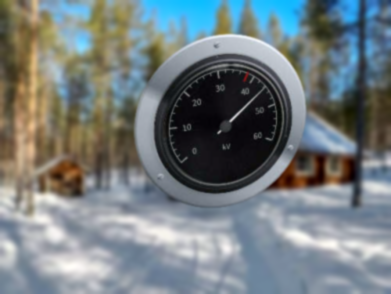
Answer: 44 kV
